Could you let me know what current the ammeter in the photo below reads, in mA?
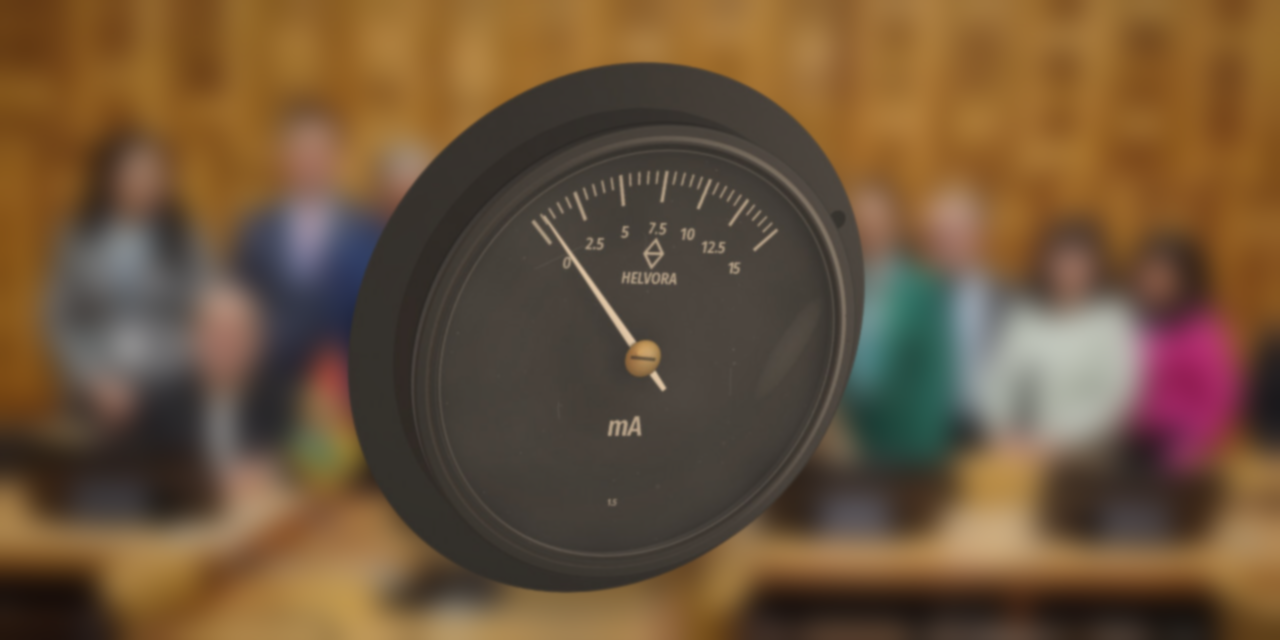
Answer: 0.5 mA
